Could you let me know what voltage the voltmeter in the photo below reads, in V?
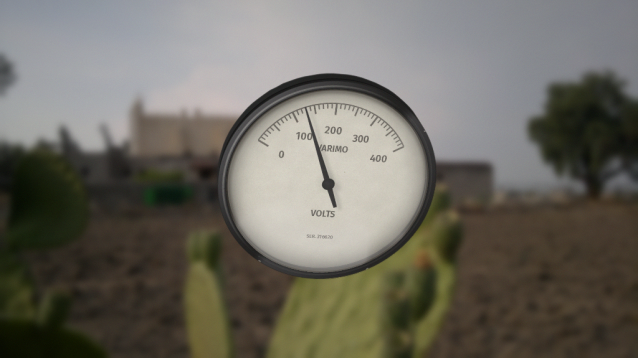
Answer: 130 V
